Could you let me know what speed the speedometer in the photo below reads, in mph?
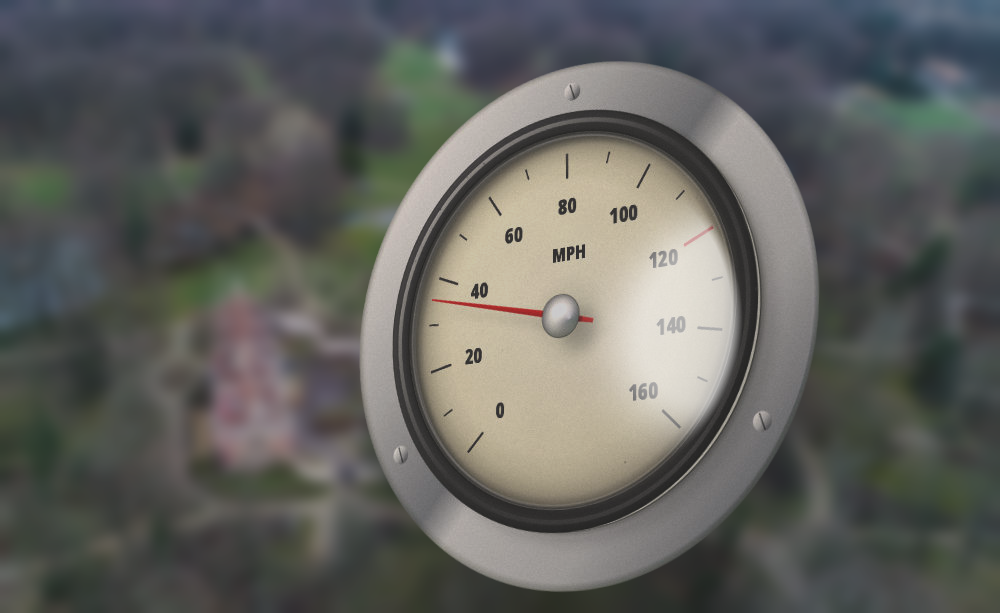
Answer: 35 mph
